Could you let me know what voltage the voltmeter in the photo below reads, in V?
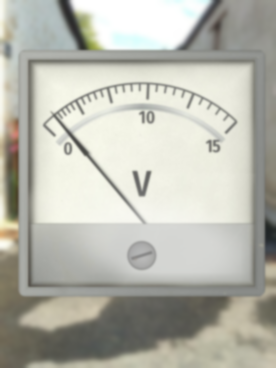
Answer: 2.5 V
